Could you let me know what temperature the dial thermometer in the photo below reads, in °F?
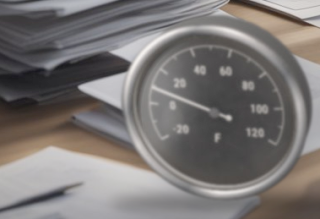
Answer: 10 °F
